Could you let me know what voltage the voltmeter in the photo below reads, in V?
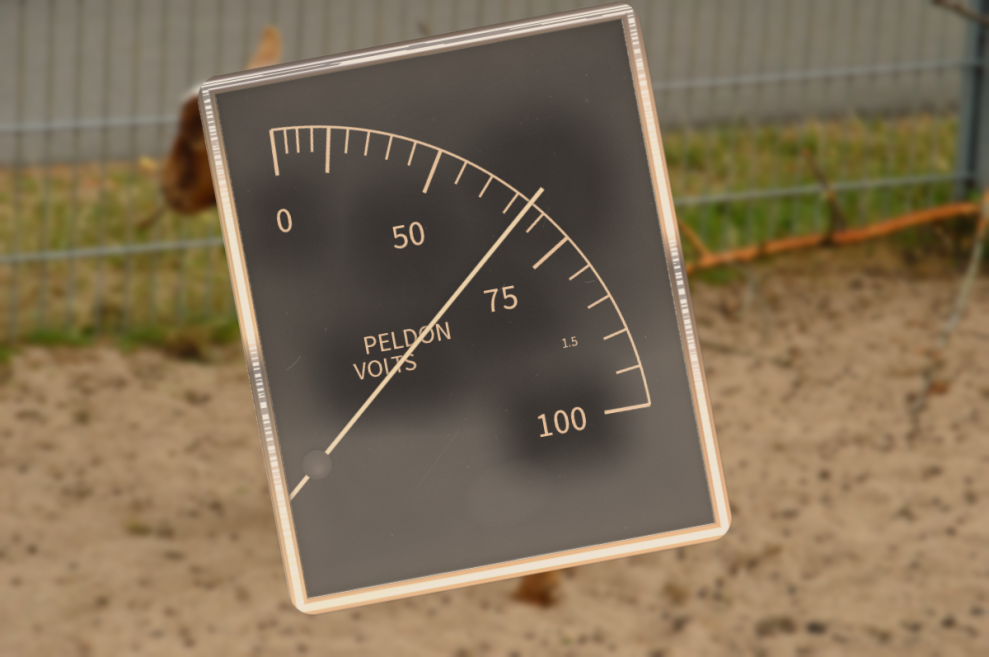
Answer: 67.5 V
